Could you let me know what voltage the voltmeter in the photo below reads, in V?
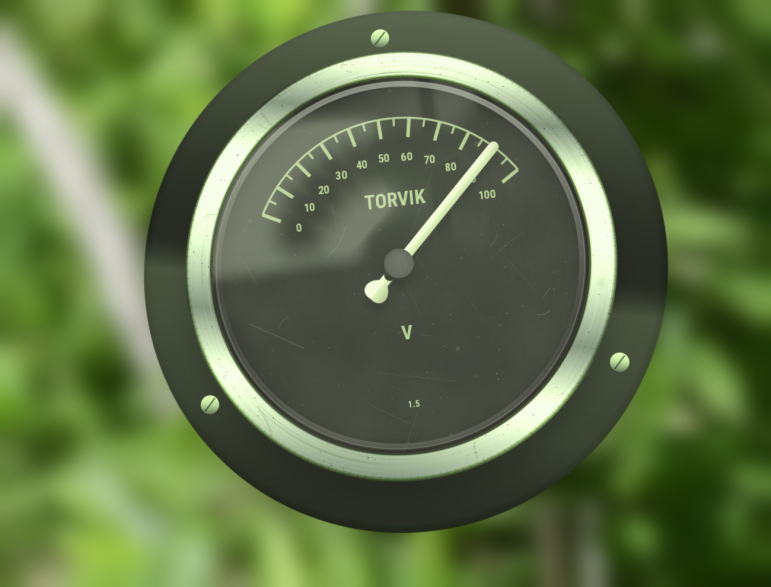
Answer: 90 V
